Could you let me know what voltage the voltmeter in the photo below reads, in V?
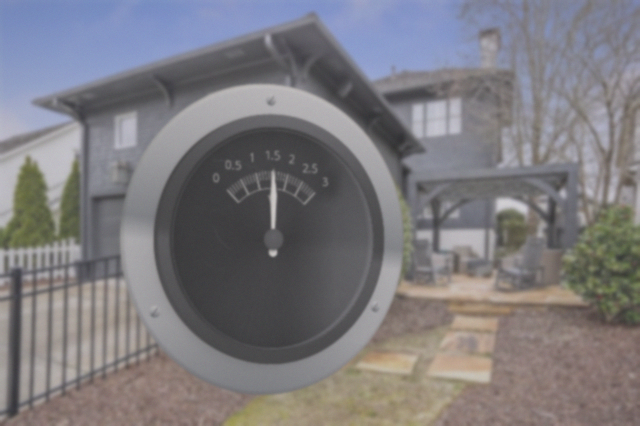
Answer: 1.5 V
